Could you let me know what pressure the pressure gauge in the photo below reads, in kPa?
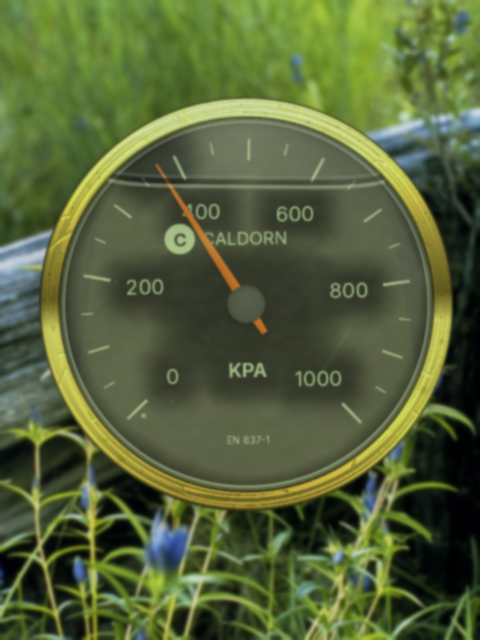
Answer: 375 kPa
